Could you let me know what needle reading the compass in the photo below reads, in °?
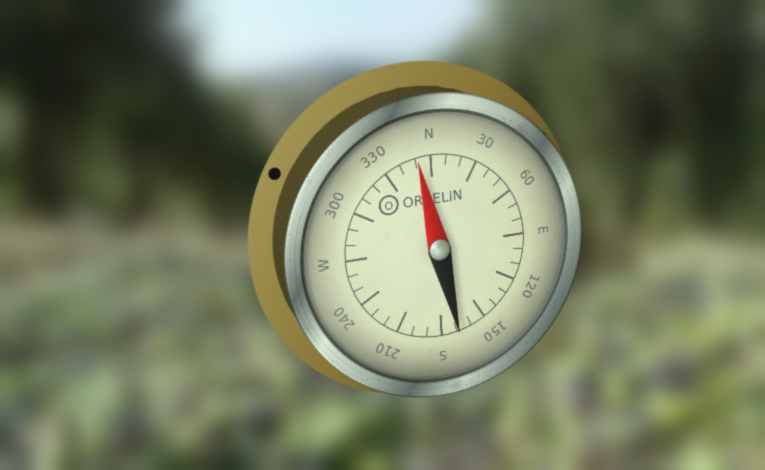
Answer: 350 °
